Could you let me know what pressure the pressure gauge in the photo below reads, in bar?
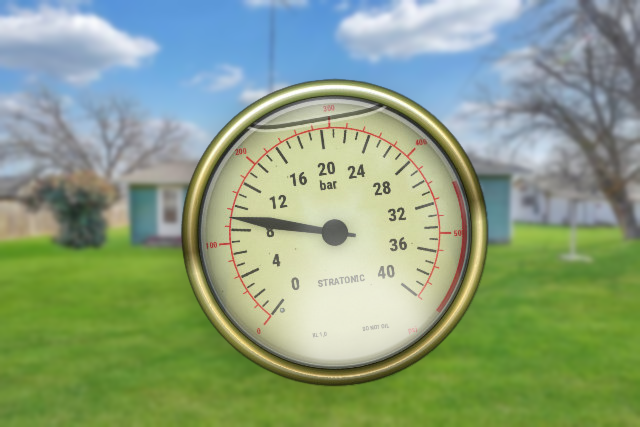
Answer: 9 bar
